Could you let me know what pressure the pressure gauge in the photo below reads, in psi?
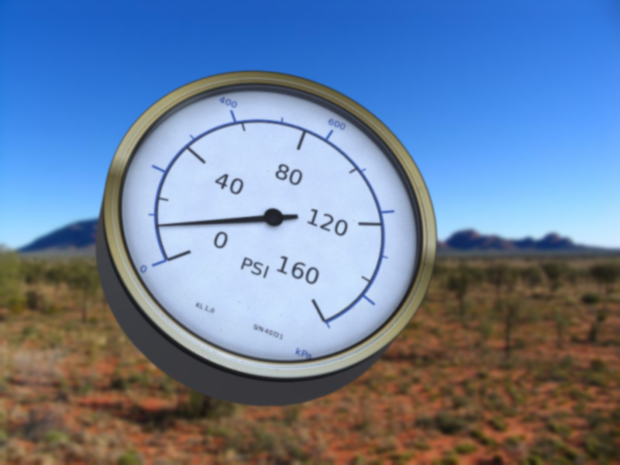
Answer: 10 psi
